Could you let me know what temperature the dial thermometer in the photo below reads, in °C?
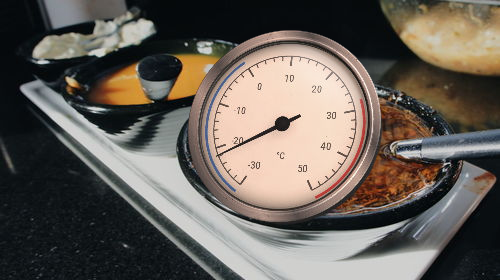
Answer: -22 °C
